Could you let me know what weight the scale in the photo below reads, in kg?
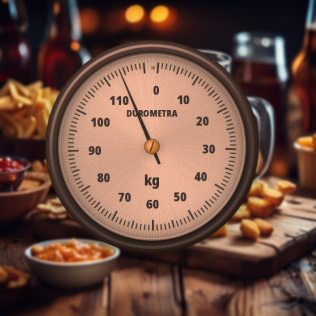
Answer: 114 kg
